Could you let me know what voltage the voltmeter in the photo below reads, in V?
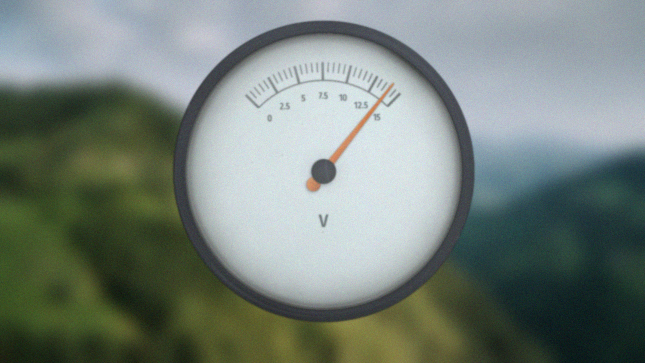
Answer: 14 V
